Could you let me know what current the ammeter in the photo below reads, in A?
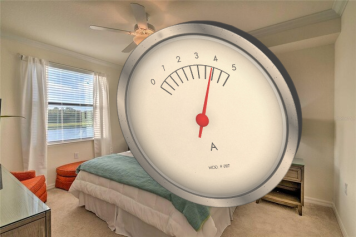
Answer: 4 A
